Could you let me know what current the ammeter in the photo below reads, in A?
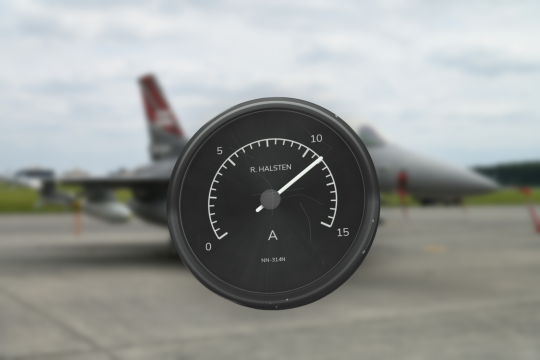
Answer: 11 A
